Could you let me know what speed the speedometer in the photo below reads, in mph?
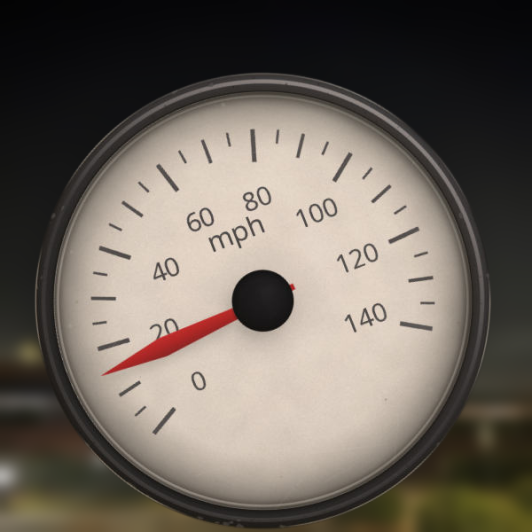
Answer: 15 mph
